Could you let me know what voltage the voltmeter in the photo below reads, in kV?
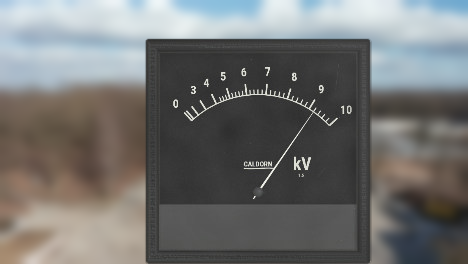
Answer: 9.2 kV
